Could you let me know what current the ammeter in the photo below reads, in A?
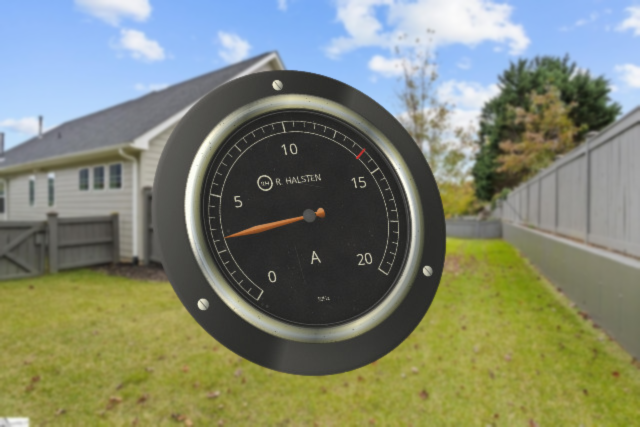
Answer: 3 A
